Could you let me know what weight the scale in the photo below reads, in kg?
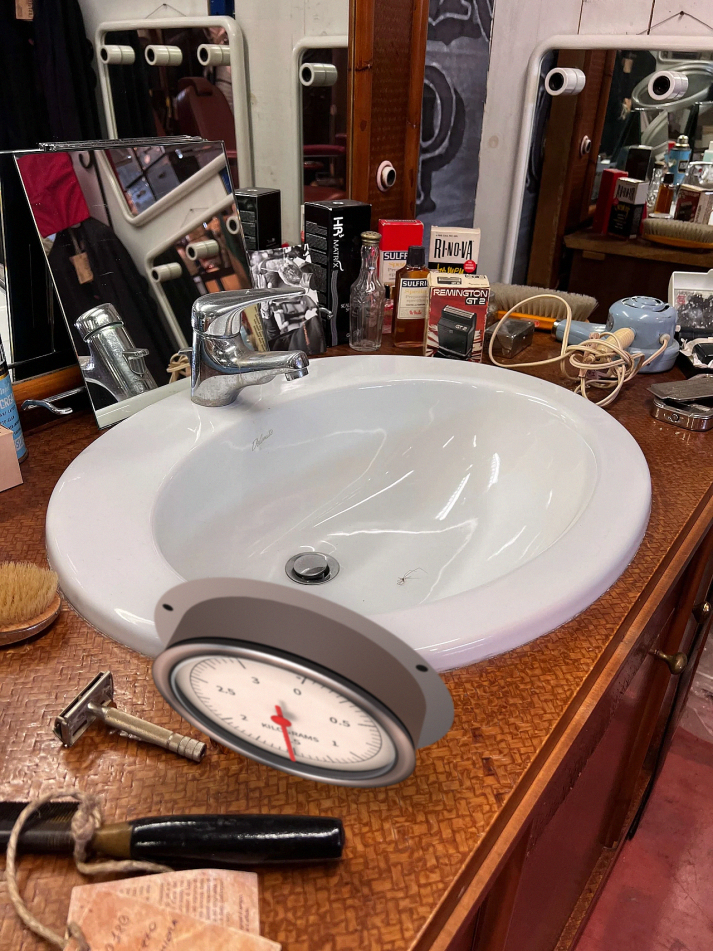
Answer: 1.5 kg
